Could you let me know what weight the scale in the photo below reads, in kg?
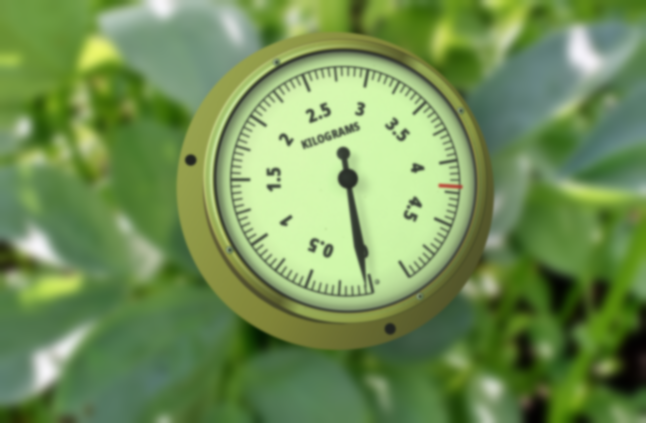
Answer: 0.05 kg
